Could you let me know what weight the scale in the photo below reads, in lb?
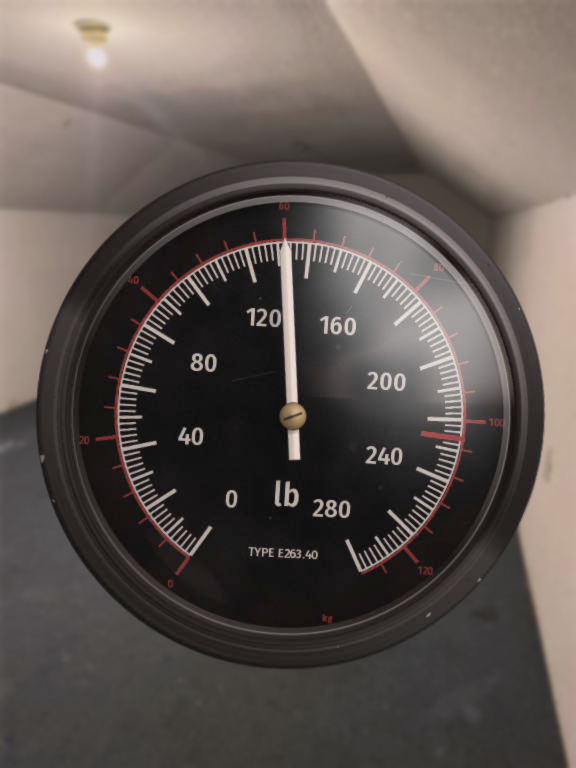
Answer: 132 lb
